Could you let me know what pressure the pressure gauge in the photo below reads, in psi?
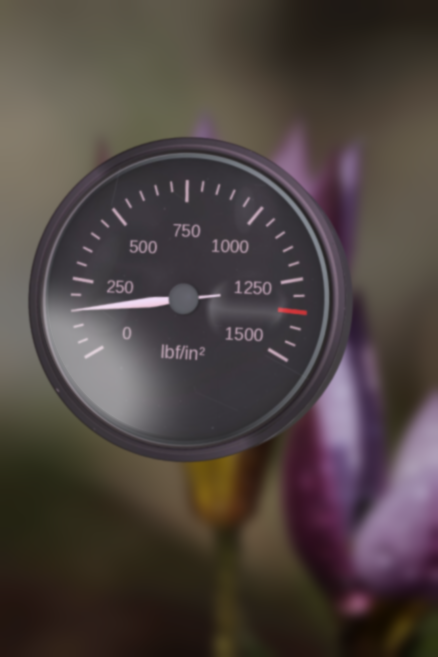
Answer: 150 psi
